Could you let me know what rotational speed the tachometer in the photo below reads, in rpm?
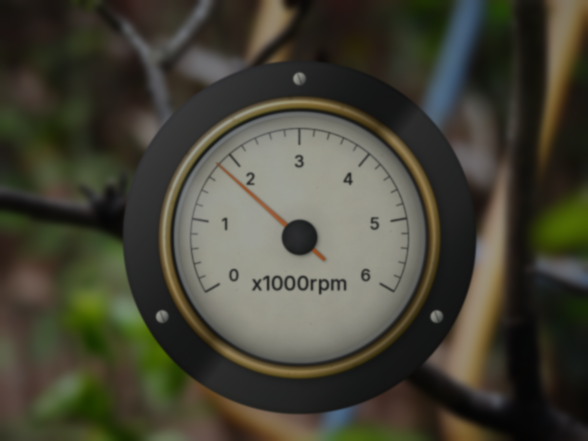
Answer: 1800 rpm
